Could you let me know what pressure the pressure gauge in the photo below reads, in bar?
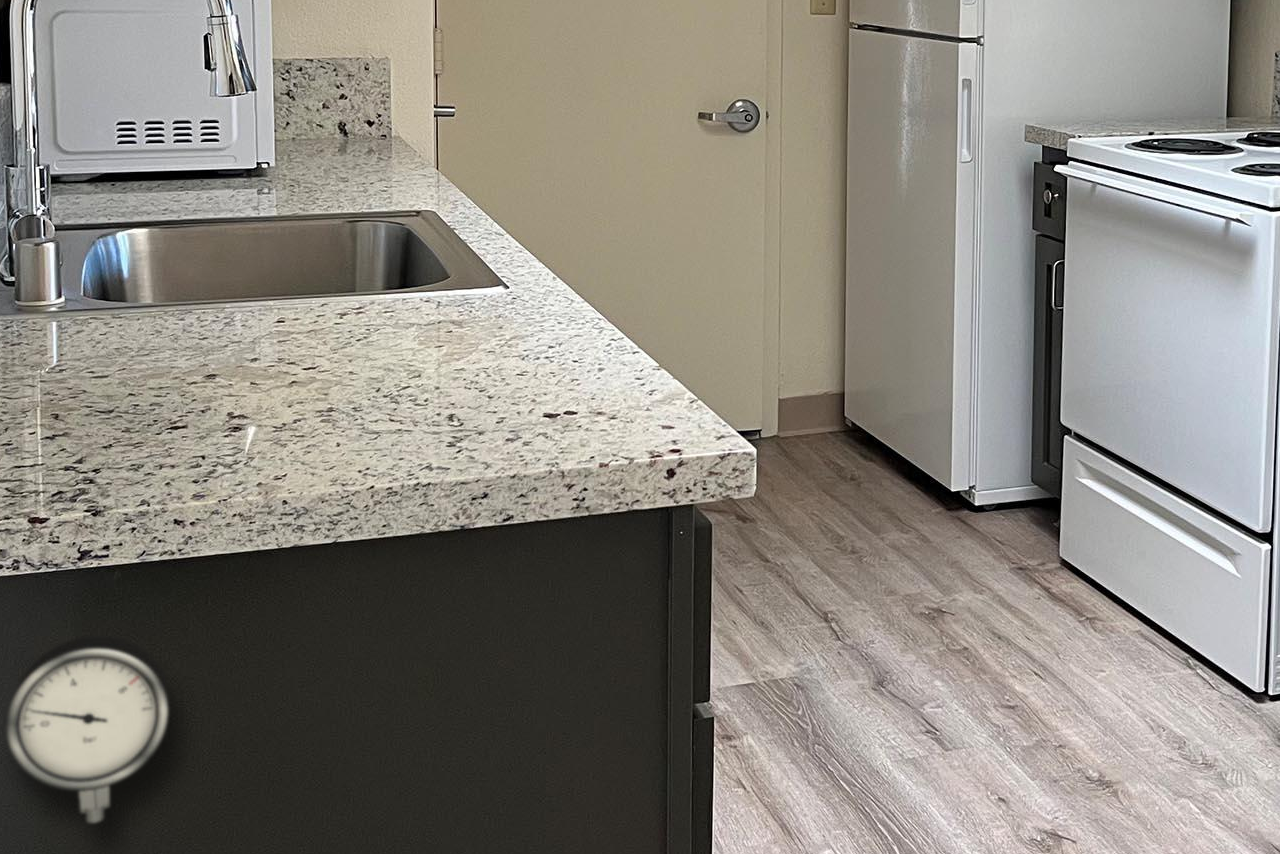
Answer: 1 bar
